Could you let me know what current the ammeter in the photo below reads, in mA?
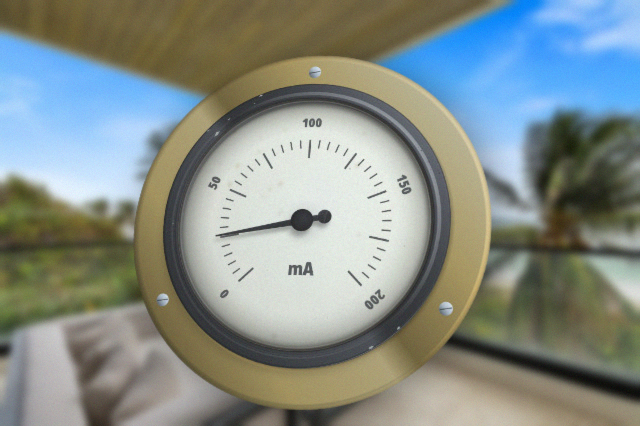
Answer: 25 mA
